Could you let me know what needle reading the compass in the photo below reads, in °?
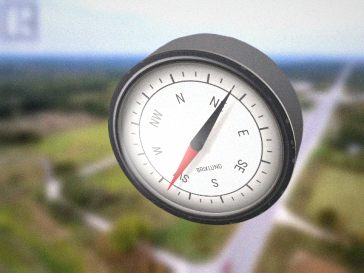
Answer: 230 °
